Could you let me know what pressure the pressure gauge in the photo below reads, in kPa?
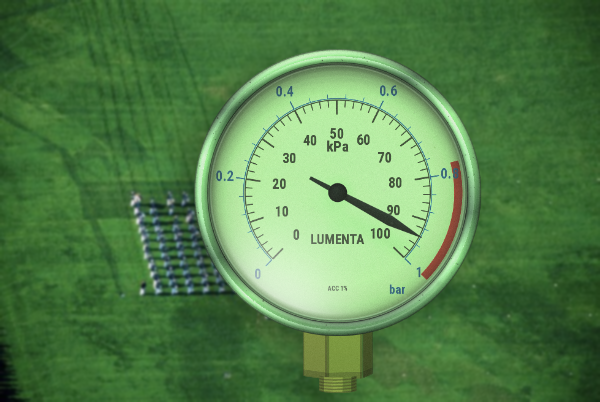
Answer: 94 kPa
